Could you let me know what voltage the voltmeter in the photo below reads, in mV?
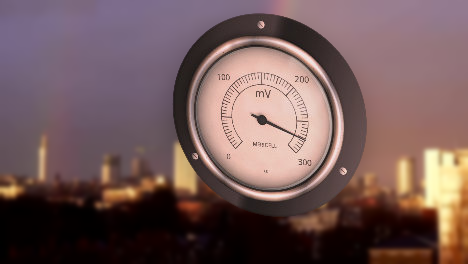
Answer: 275 mV
